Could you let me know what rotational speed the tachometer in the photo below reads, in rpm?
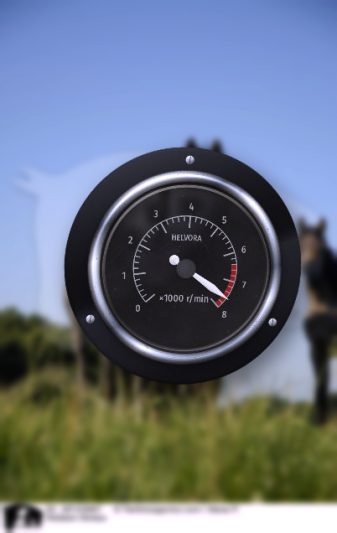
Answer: 7600 rpm
